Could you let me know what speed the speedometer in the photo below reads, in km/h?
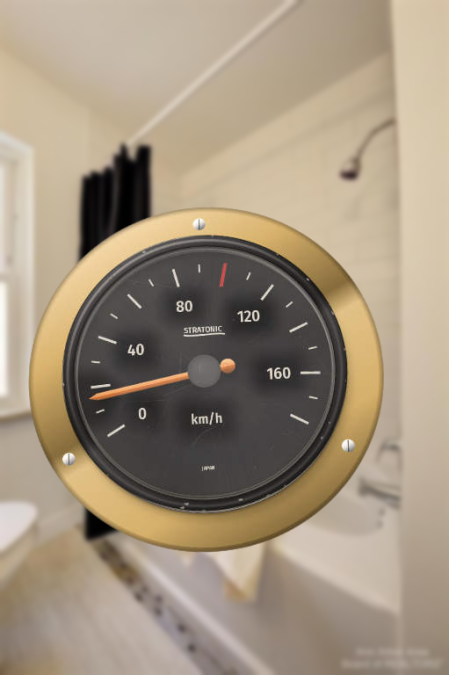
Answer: 15 km/h
